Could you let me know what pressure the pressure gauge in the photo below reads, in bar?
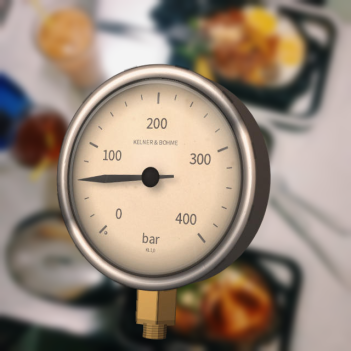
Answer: 60 bar
